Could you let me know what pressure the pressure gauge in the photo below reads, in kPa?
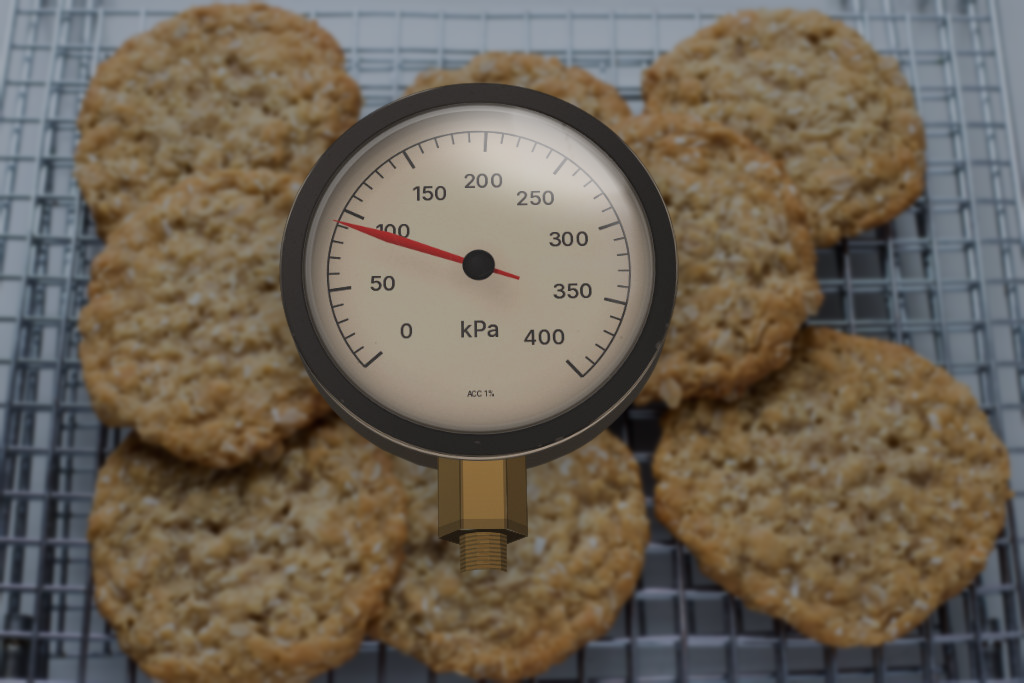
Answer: 90 kPa
